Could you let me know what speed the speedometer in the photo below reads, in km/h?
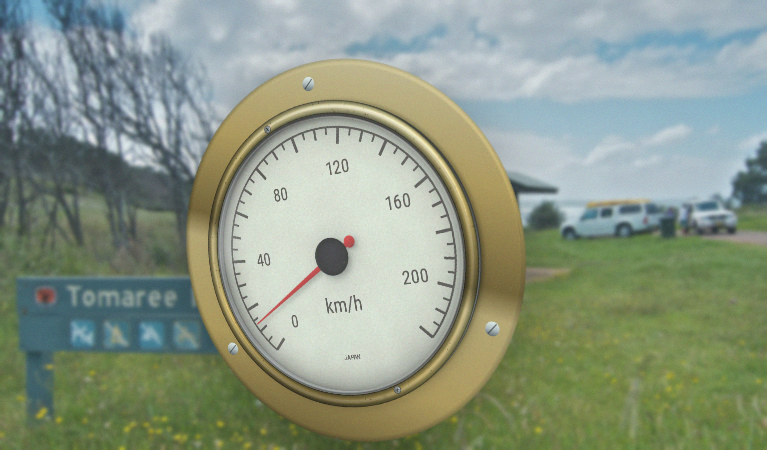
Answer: 12.5 km/h
